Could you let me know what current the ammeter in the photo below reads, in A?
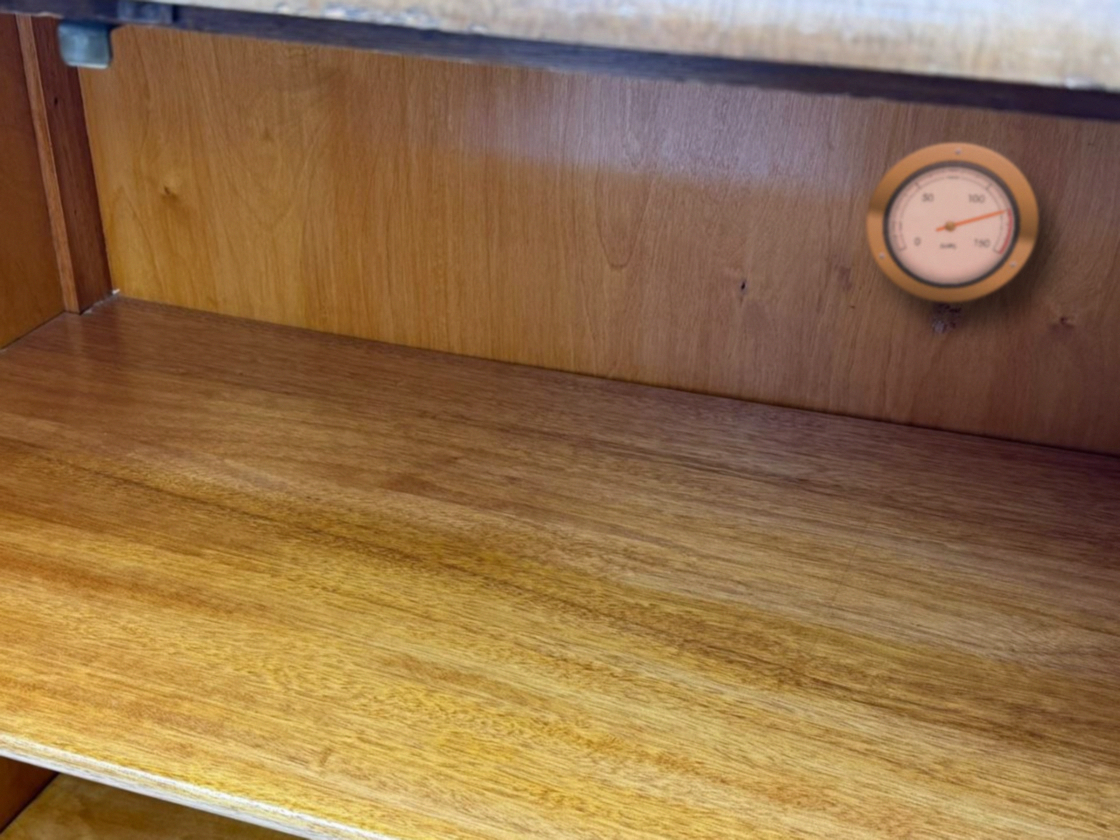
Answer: 120 A
